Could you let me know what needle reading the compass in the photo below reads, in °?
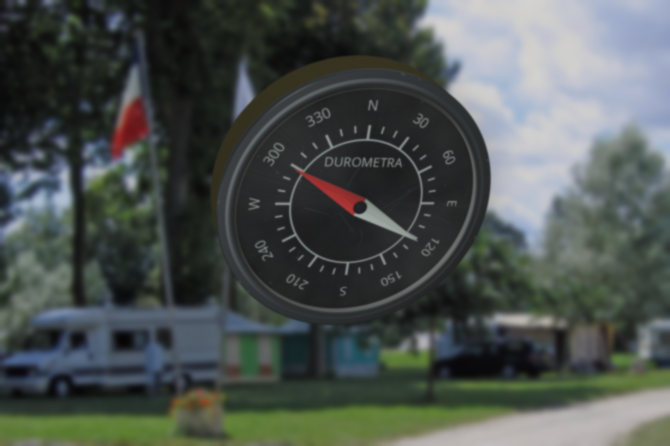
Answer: 300 °
